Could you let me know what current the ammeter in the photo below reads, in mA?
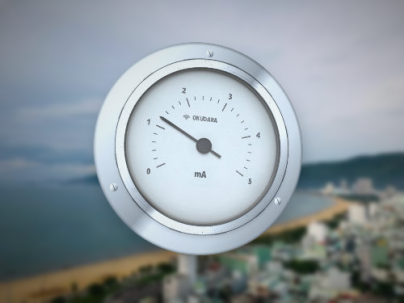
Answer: 1.2 mA
